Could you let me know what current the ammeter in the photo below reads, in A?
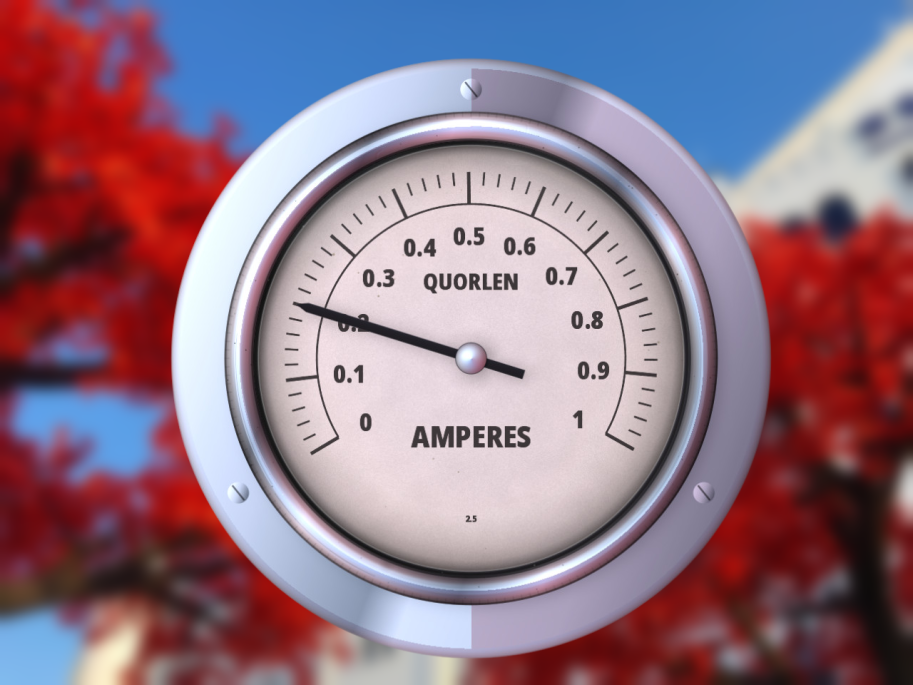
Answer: 0.2 A
